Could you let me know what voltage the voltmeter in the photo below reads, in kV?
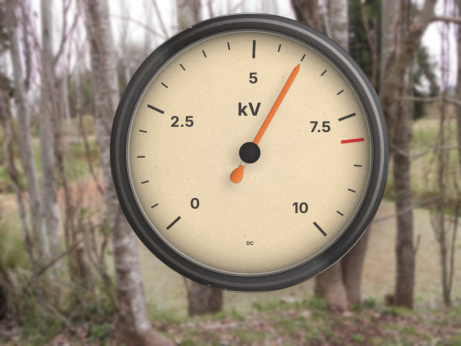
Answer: 6 kV
